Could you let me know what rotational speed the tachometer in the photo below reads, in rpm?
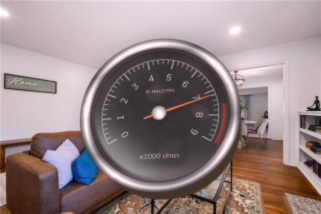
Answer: 7200 rpm
